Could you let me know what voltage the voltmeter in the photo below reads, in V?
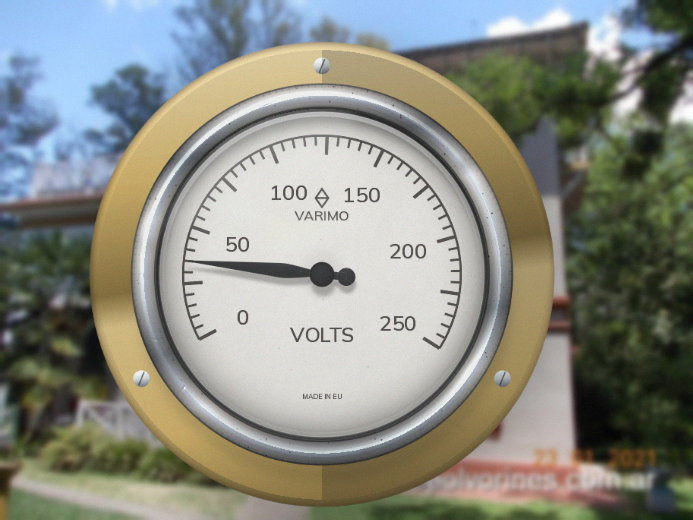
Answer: 35 V
